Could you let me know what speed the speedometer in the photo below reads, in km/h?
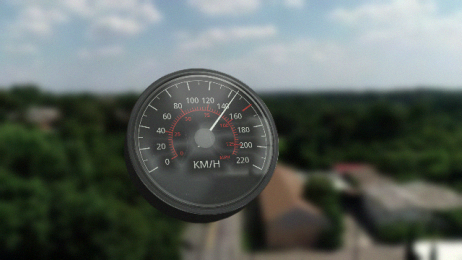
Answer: 145 km/h
